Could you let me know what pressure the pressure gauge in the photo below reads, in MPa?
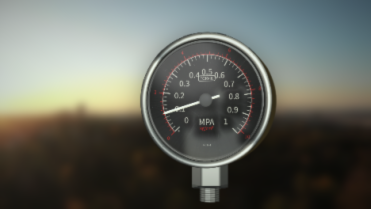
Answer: 0.1 MPa
